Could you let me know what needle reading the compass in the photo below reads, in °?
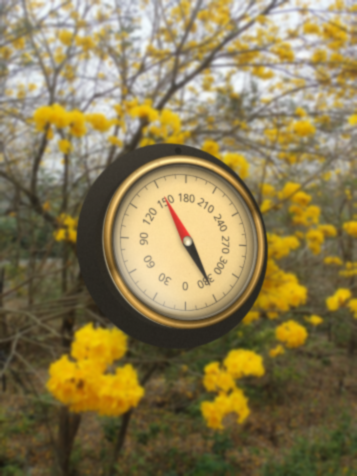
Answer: 150 °
